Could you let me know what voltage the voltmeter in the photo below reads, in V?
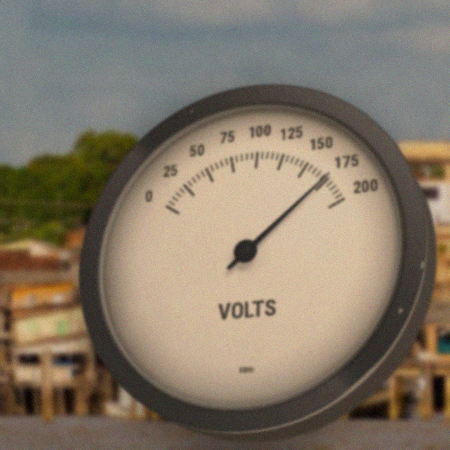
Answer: 175 V
